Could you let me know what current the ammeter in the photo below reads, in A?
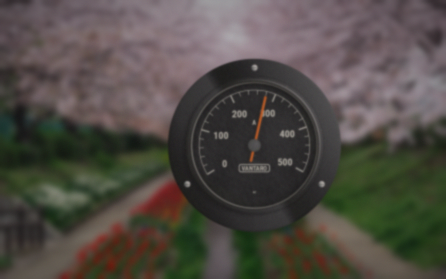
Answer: 280 A
